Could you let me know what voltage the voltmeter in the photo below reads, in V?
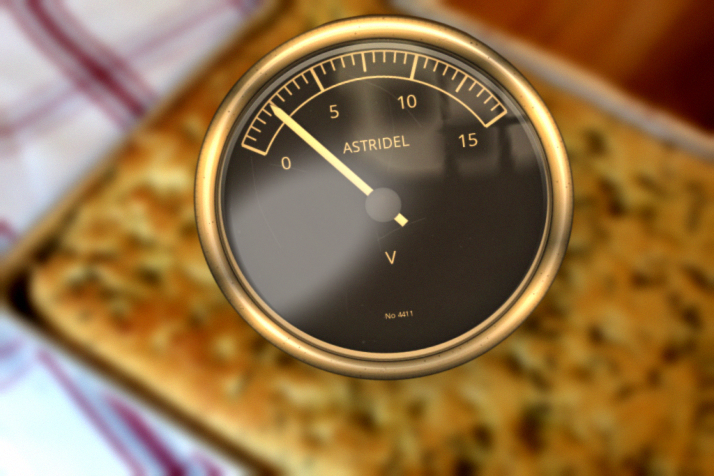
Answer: 2.5 V
